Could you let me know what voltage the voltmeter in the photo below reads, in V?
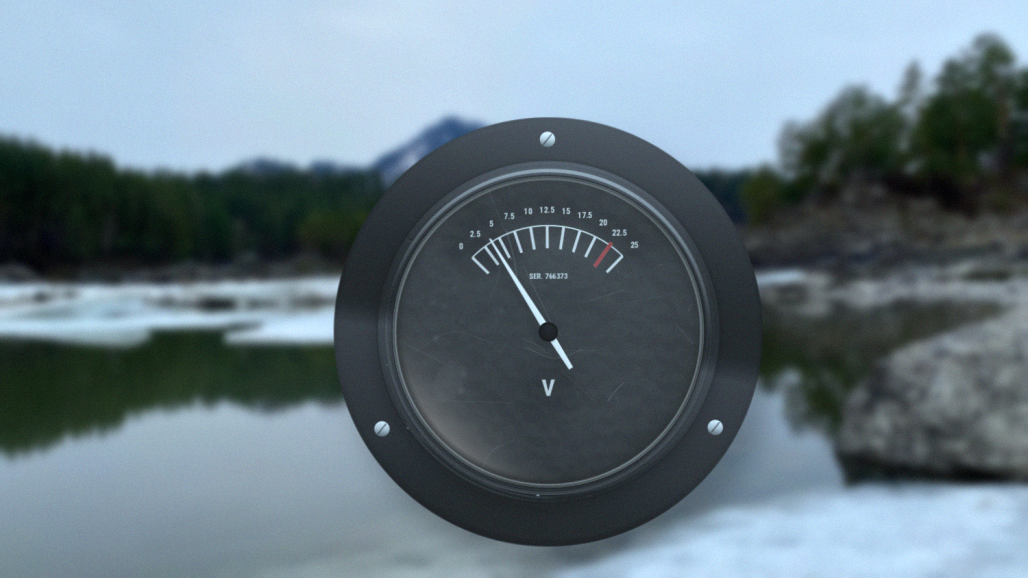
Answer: 3.75 V
